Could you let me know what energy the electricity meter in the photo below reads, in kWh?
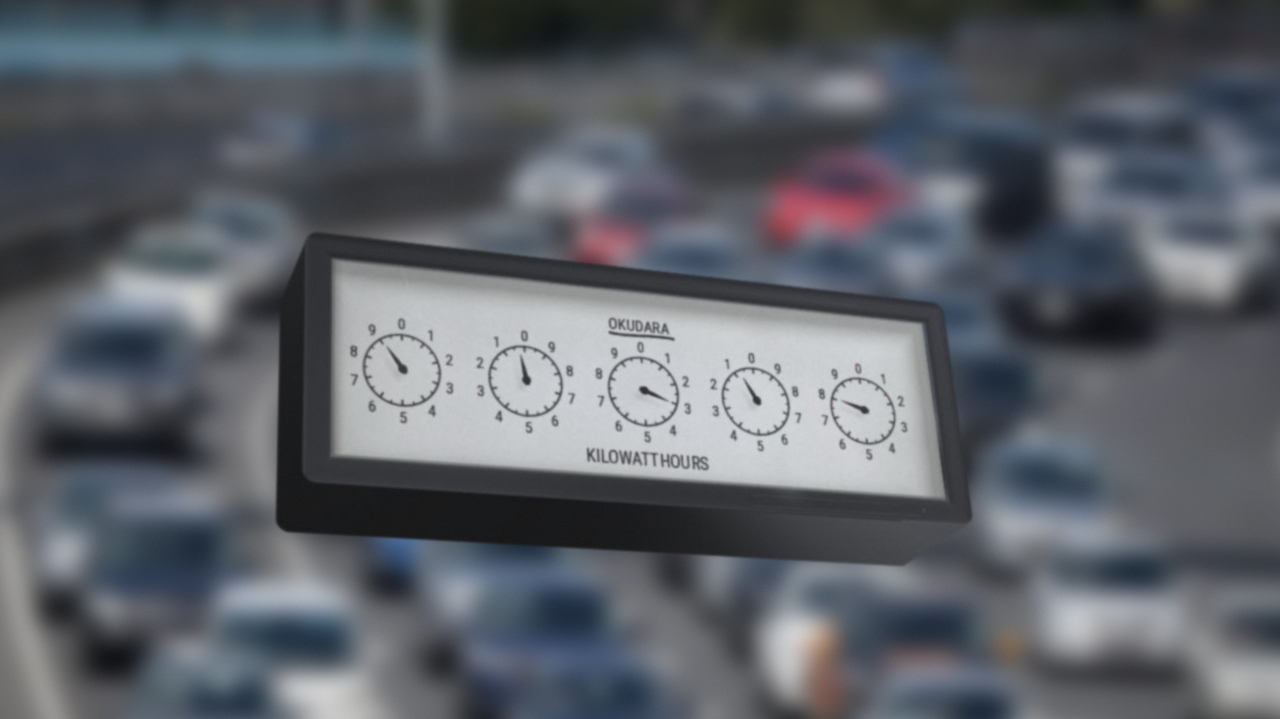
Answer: 90308 kWh
